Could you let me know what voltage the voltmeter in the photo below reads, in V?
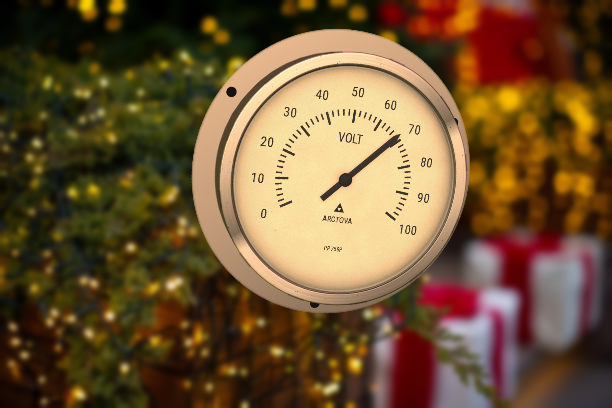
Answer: 68 V
